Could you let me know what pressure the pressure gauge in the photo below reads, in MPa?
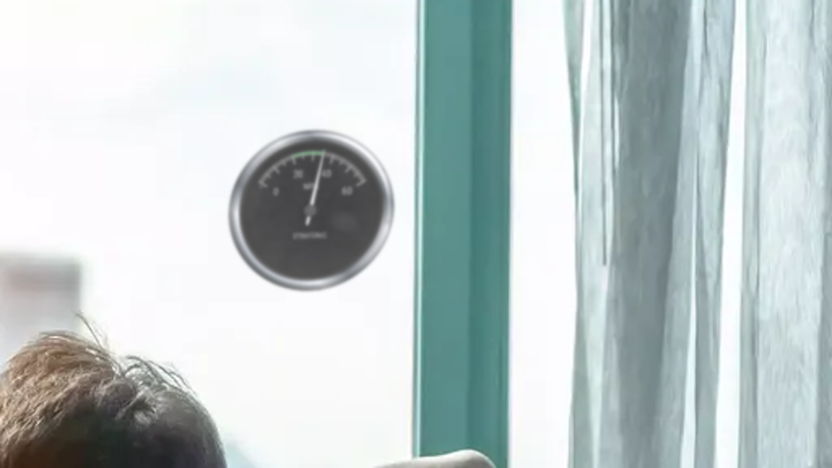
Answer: 35 MPa
